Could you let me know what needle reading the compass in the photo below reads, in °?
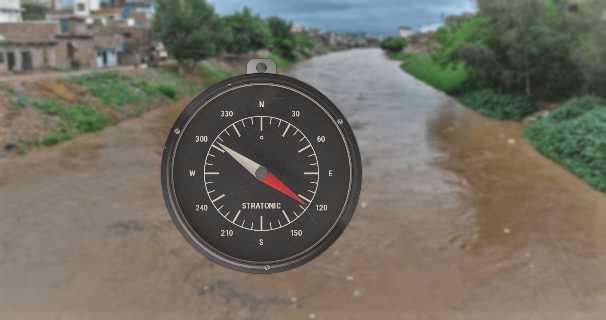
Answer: 125 °
